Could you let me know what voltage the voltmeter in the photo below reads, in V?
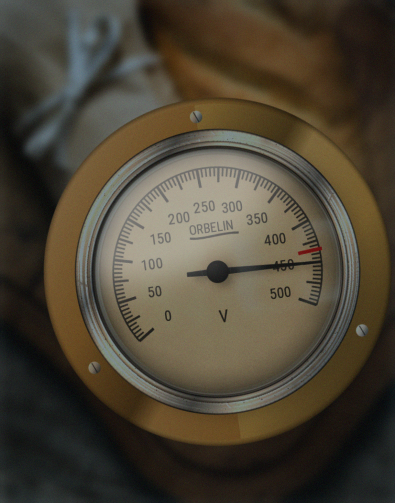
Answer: 450 V
